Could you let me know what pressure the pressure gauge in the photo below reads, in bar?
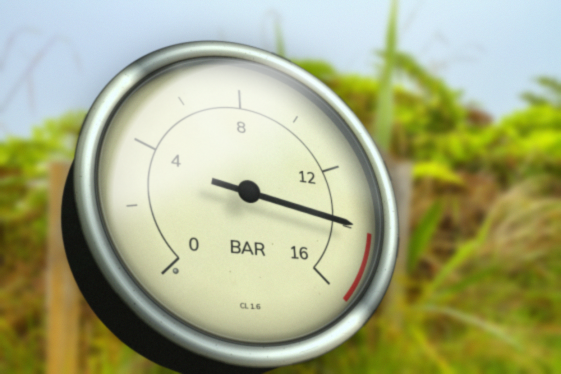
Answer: 14 bar
